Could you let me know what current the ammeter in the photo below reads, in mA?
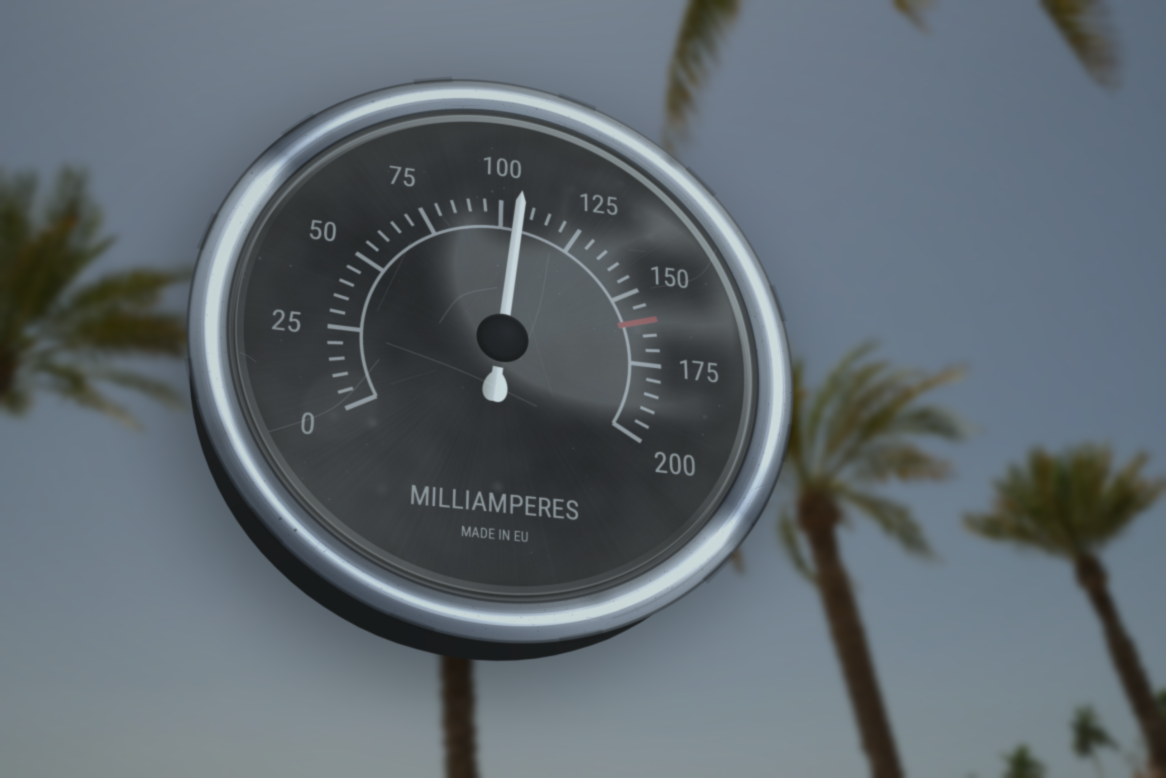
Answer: 105 mA
